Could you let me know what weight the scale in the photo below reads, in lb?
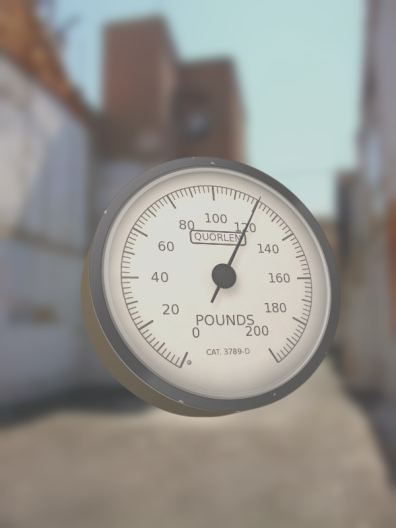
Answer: 120 lb
